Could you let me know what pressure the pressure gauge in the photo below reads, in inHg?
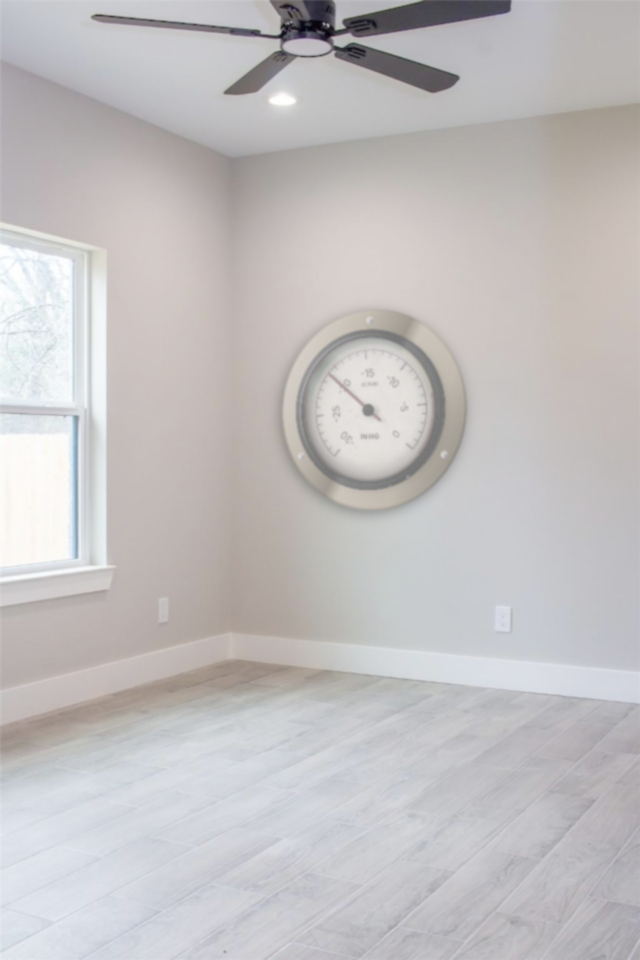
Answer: -20 inHg
